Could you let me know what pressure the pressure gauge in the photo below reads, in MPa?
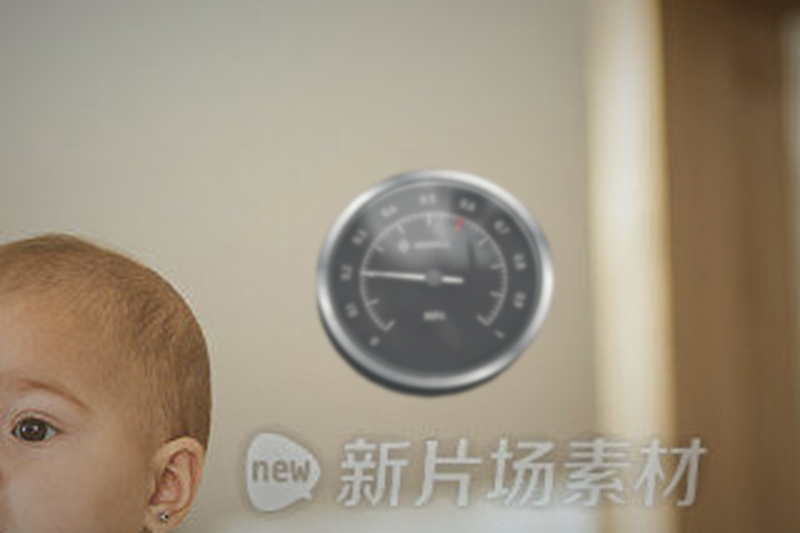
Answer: 0.2 MPa
